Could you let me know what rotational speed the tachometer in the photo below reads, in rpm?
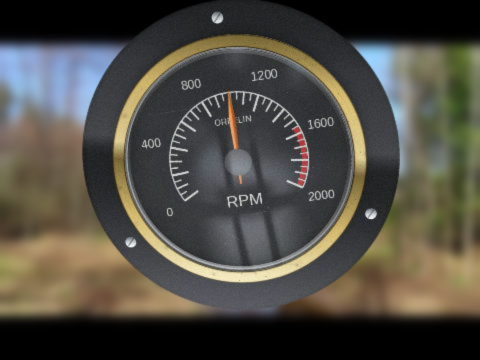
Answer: 1000 rpm
